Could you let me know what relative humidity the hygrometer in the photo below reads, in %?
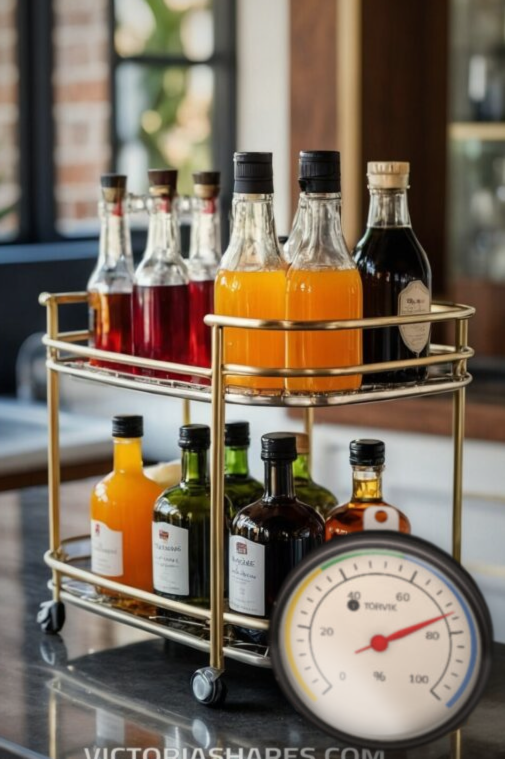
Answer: 74 %
